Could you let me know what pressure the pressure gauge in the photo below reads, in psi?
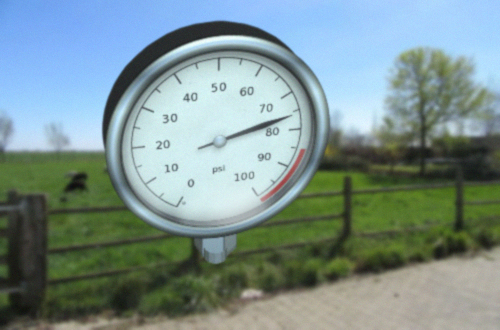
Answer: 75 psi
